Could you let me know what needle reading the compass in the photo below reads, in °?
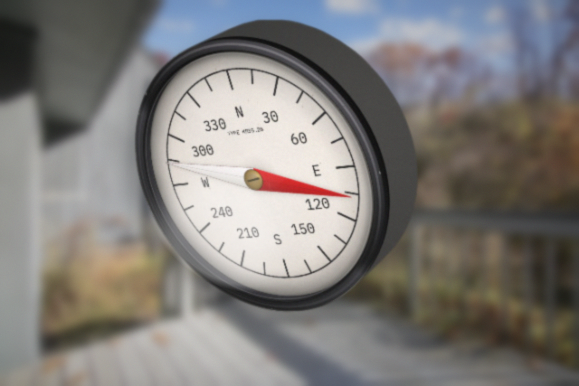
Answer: 105 °
